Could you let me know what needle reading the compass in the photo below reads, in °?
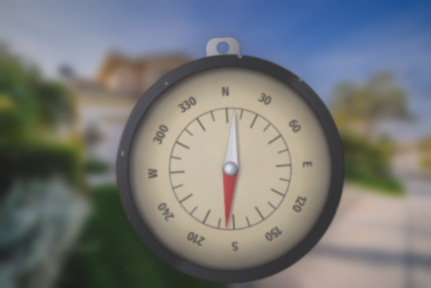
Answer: 187.5 °
